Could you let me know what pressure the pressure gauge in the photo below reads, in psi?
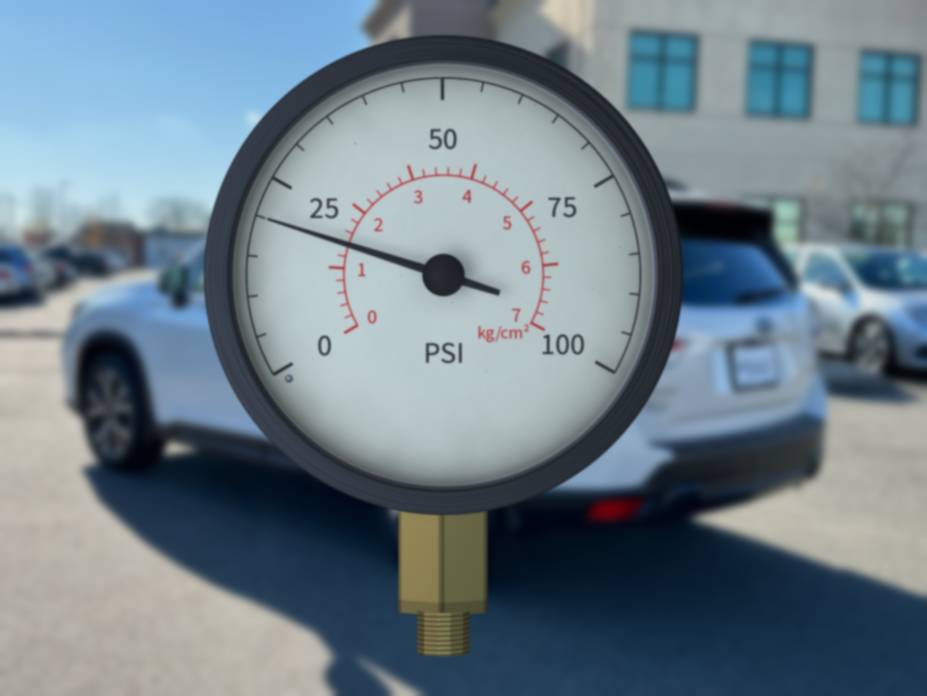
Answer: 20 psi
